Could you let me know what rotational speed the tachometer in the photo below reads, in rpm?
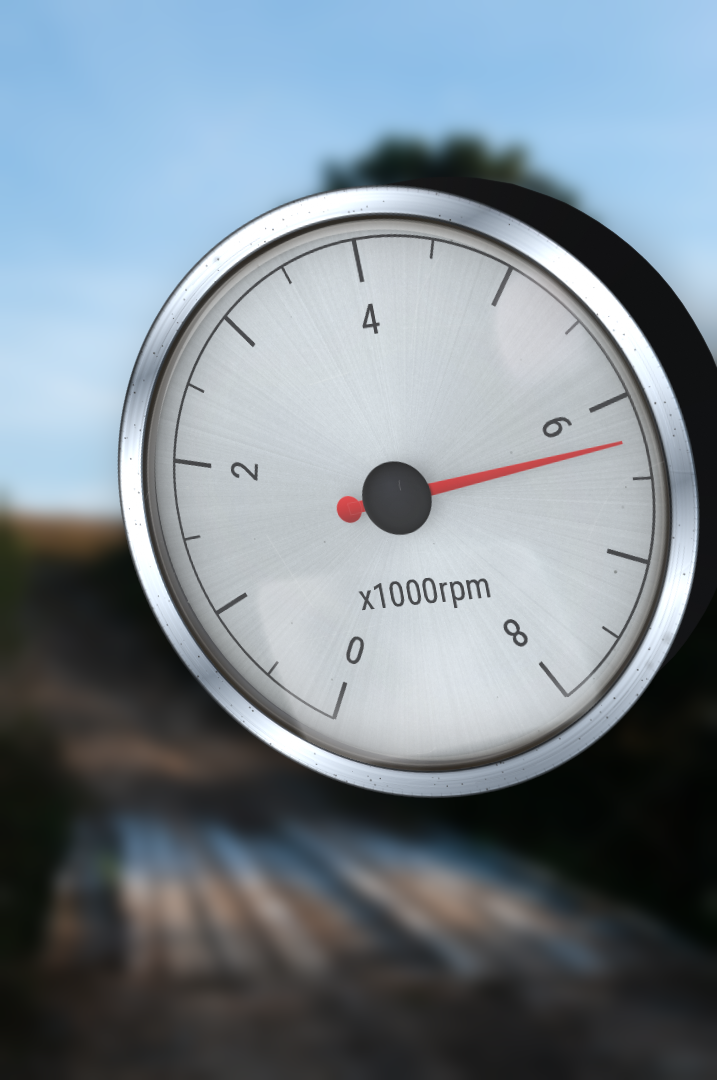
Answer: 6250 rpm
